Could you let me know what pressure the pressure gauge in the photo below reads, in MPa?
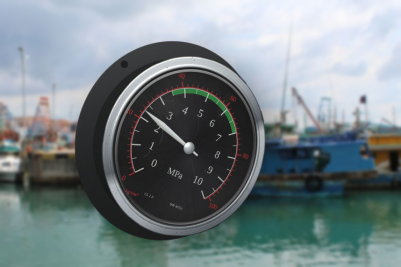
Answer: 2.25 MPa
